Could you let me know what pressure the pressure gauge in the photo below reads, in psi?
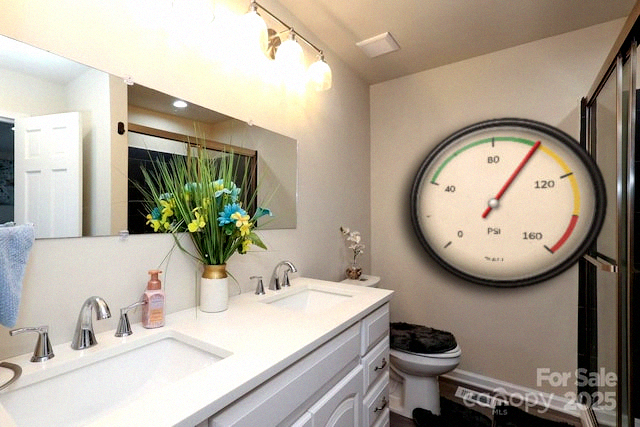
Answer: 100 psi
